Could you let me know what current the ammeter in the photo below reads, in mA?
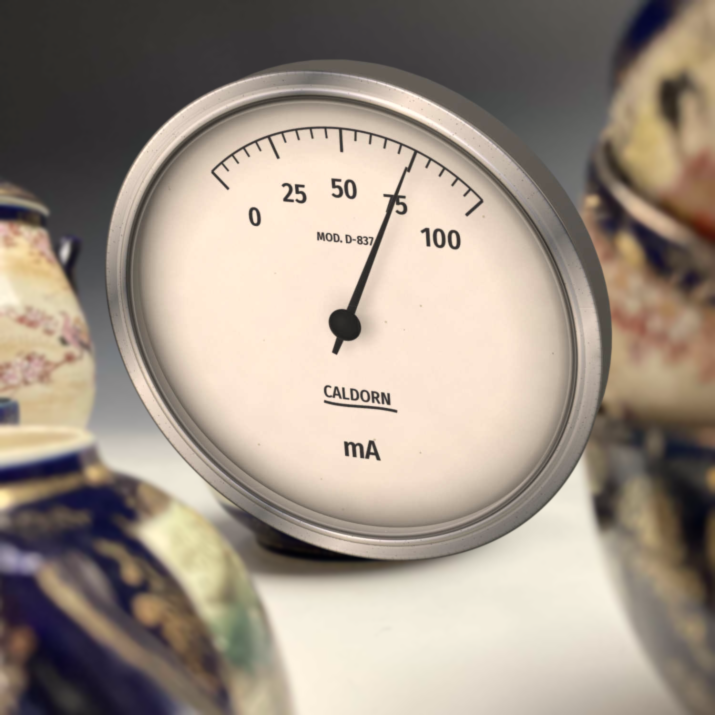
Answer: 75 mA
